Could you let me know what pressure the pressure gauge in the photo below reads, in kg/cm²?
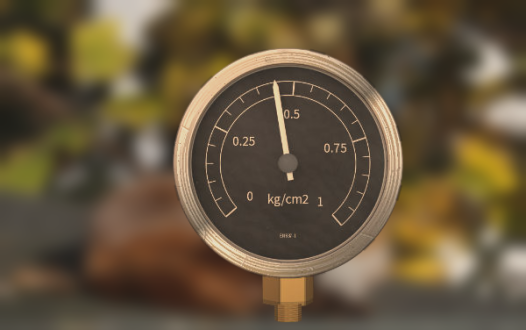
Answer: 0.45 kg/cm²
